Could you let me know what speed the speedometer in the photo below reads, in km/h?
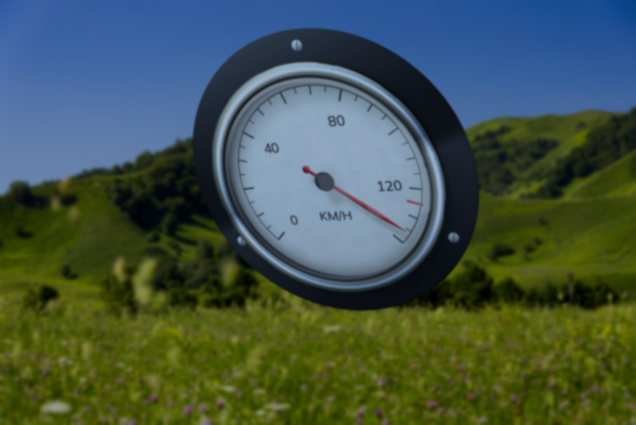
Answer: 135 km/h
